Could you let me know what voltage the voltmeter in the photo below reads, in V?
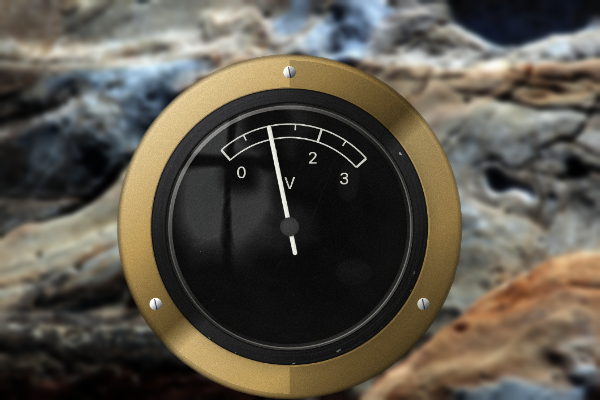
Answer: 1 V
